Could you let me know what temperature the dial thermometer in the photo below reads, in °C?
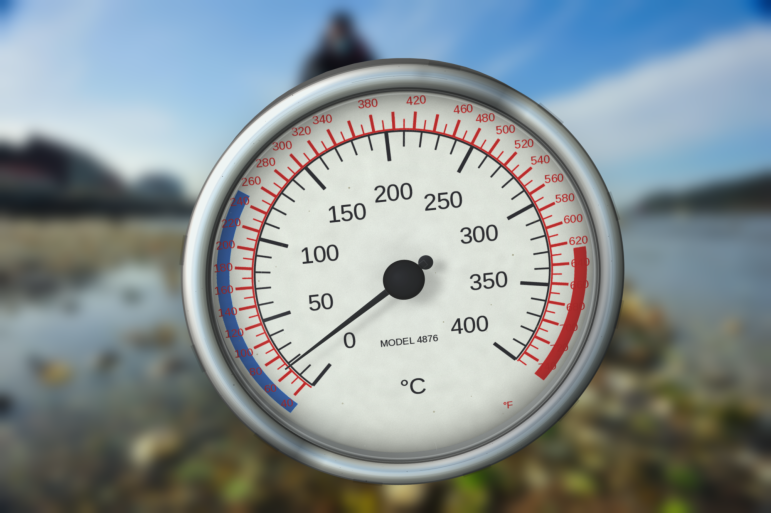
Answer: 20 °C
